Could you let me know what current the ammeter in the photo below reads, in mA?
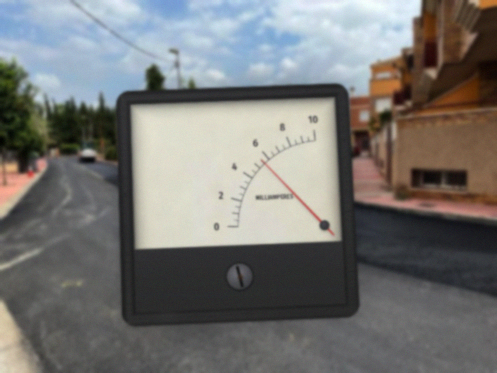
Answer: 5.5 mA
